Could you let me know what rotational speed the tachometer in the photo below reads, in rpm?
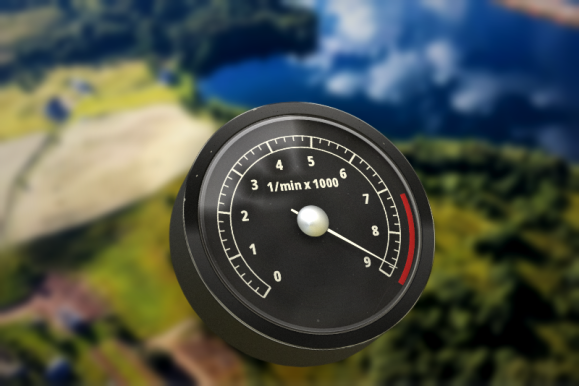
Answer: 8800 rpm
